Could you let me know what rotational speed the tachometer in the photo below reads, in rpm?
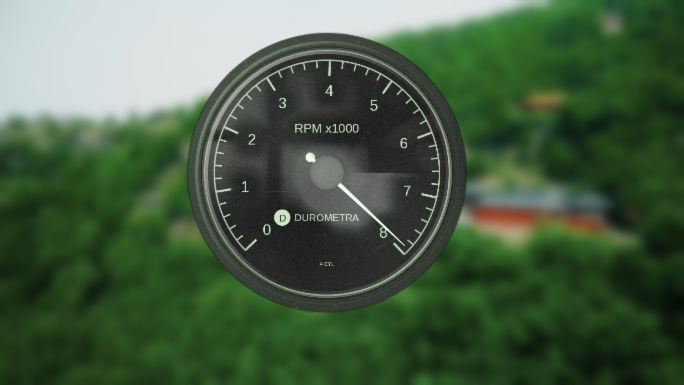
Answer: 7900 rpm
